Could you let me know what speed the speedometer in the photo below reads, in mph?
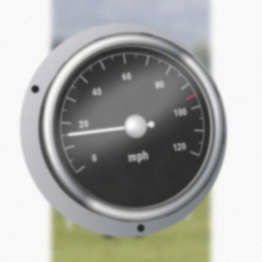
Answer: 15 mph
